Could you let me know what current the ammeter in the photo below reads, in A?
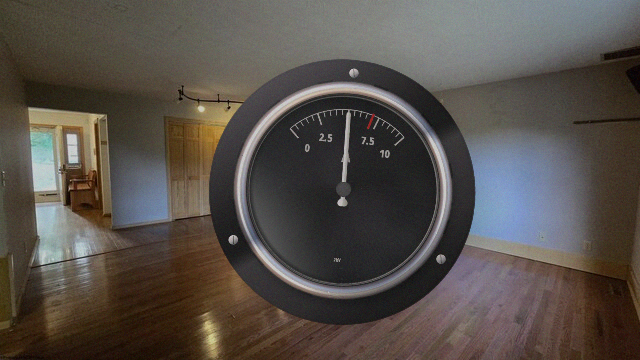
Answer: 5 A
